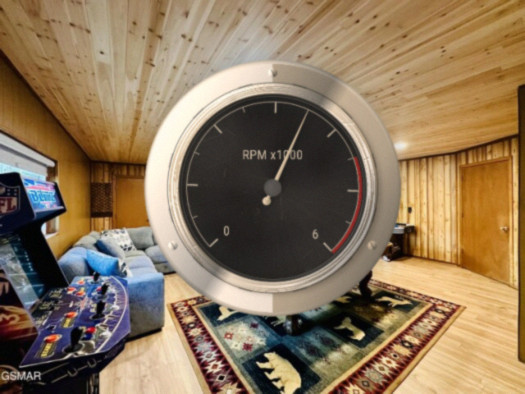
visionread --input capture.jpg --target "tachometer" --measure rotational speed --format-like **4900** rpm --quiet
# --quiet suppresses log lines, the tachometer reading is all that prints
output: **3500** rpm
